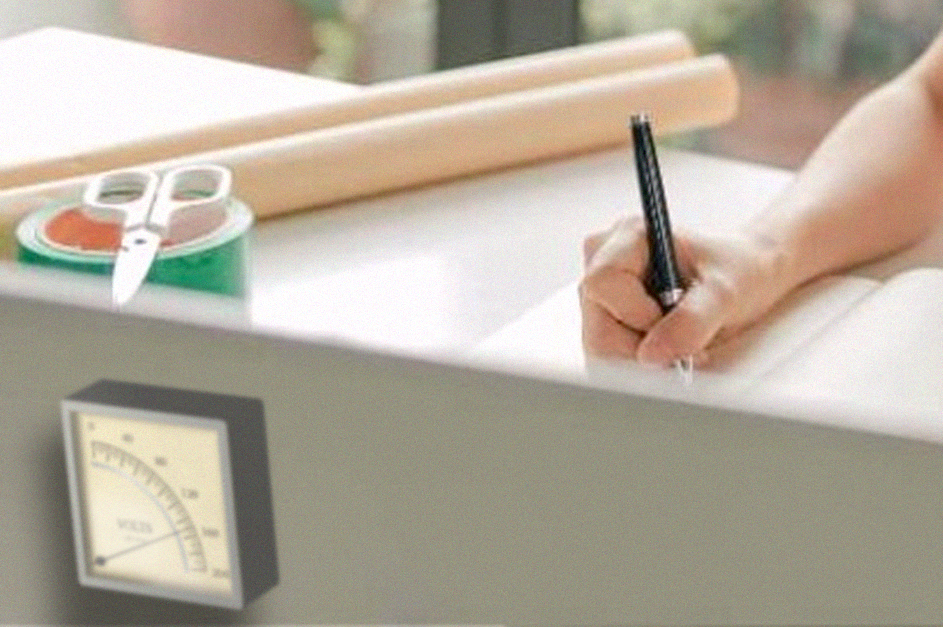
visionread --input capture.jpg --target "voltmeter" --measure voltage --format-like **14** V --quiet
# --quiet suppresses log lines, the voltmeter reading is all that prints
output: **150** V
